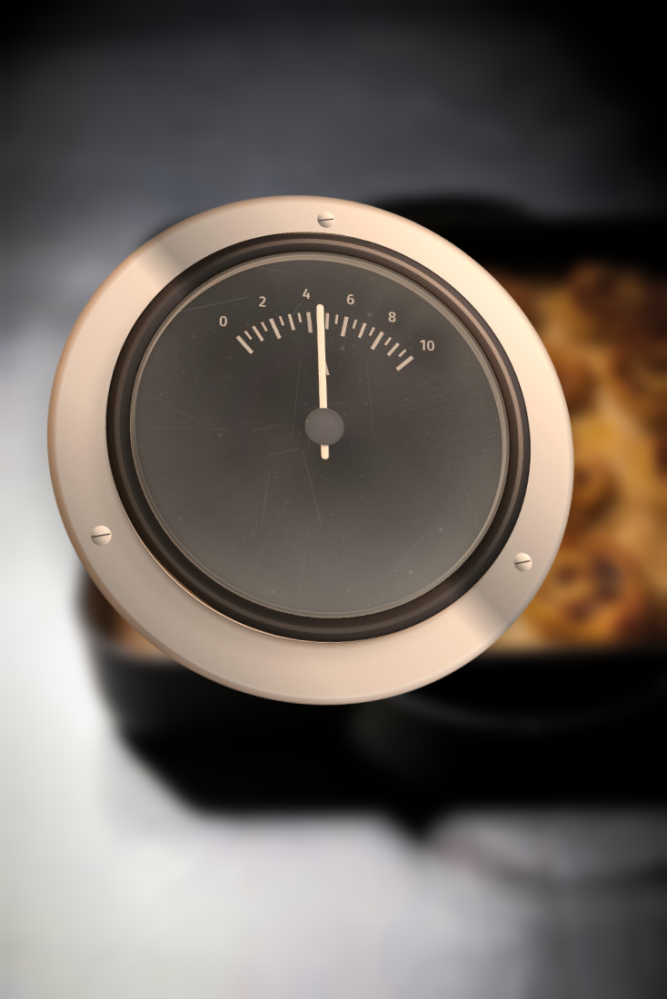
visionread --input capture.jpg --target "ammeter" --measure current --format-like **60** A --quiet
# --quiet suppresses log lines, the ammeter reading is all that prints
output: **4.5** A
